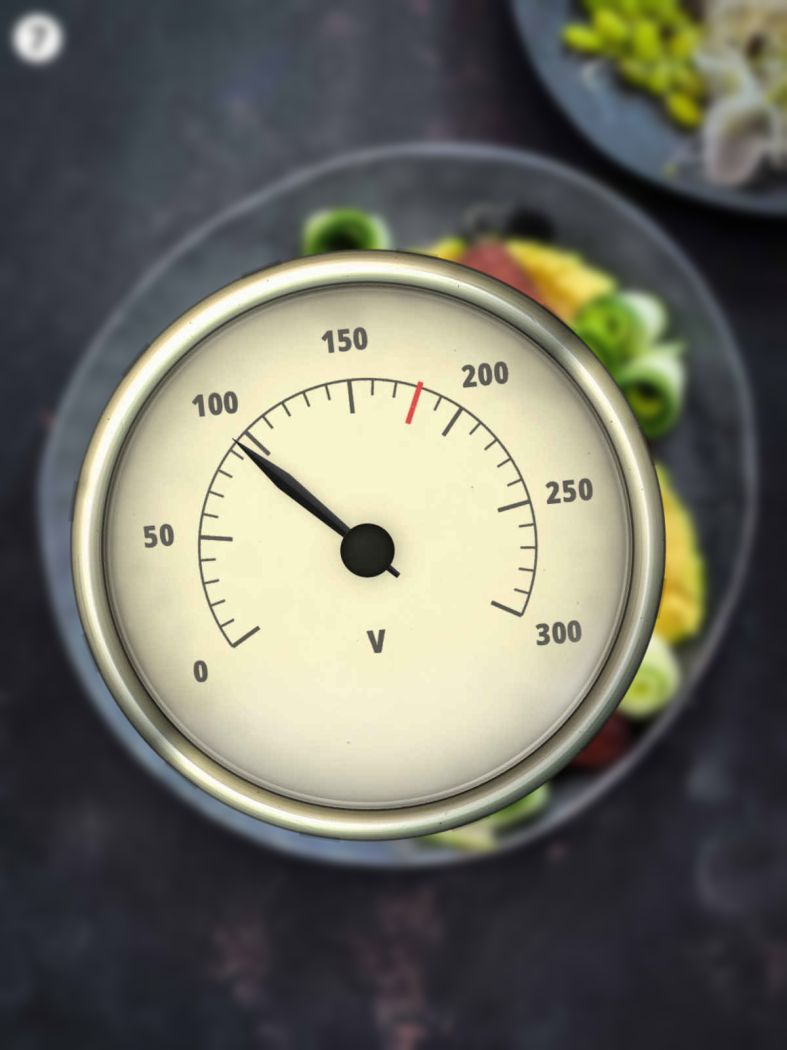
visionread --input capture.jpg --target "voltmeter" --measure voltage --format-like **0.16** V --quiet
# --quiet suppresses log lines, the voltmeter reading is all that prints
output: **95** V
